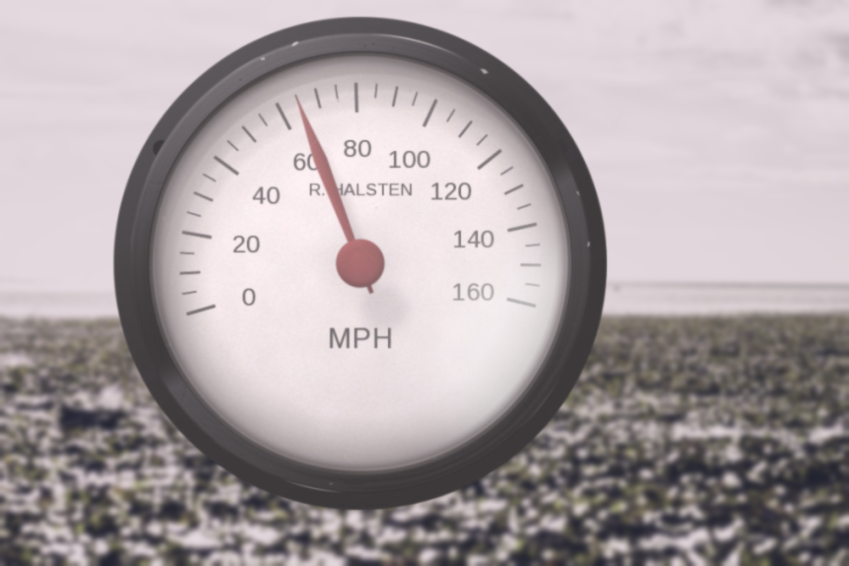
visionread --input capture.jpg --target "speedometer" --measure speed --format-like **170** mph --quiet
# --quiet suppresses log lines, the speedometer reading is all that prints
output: **65** mph
